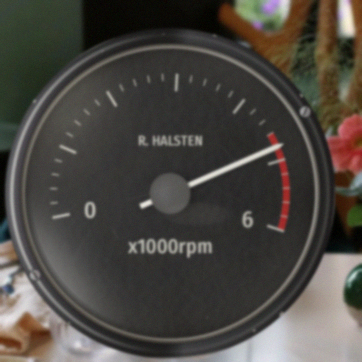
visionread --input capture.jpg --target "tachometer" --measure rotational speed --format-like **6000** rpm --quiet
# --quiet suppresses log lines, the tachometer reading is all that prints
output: **4800** rpm
